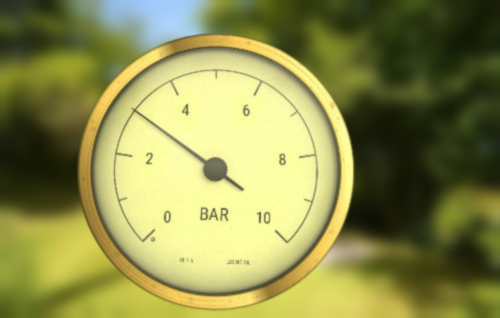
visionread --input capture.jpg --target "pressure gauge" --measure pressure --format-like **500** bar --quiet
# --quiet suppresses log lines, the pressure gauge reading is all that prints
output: **3** bar
